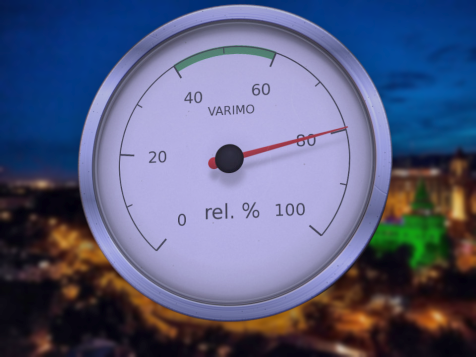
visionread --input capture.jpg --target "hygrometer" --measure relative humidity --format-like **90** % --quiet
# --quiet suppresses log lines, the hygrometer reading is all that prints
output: **80** %
